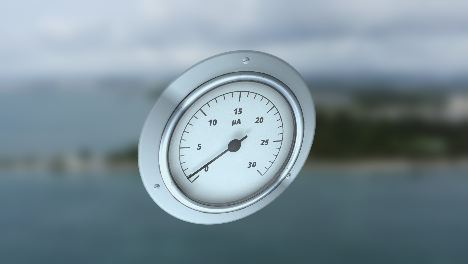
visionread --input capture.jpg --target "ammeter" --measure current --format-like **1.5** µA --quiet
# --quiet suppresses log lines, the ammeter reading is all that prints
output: **1** µA
